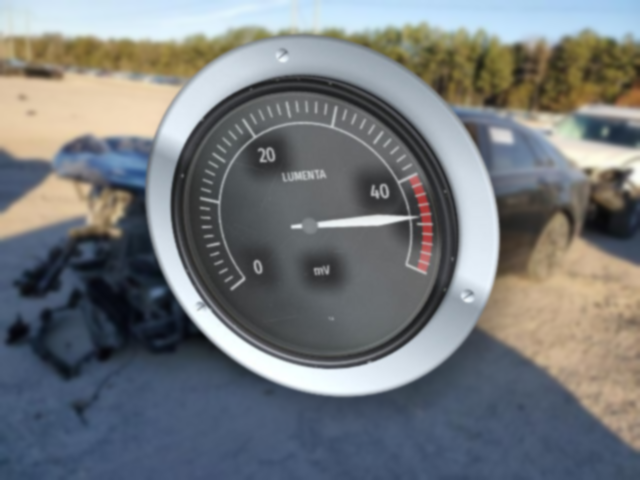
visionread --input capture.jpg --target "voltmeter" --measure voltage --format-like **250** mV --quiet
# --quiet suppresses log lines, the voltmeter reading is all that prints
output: **44** mV
